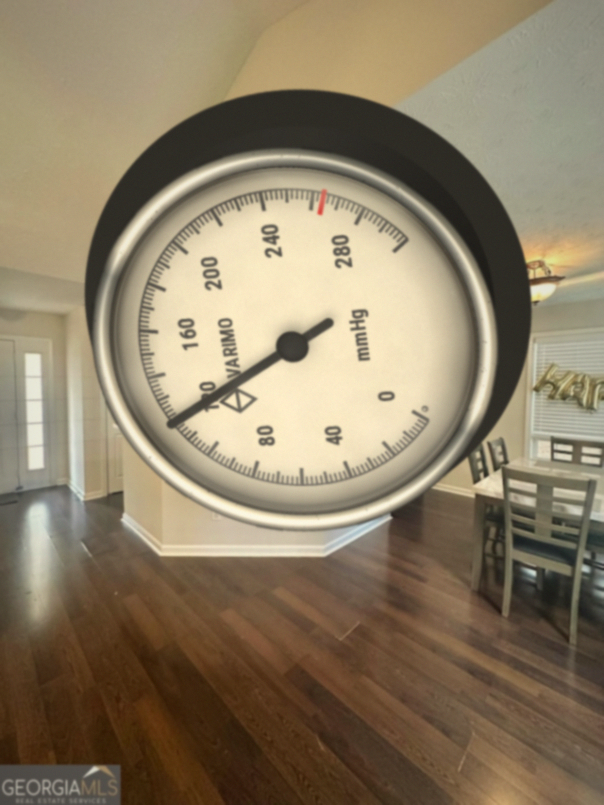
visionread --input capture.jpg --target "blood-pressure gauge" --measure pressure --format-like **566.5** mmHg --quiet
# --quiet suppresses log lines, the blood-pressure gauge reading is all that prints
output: **120** mmHg
